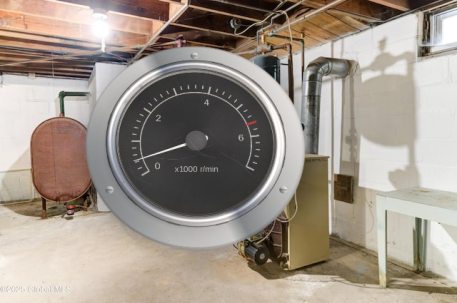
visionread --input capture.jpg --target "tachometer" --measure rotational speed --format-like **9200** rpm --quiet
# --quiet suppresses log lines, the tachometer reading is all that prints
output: **400** rpm
